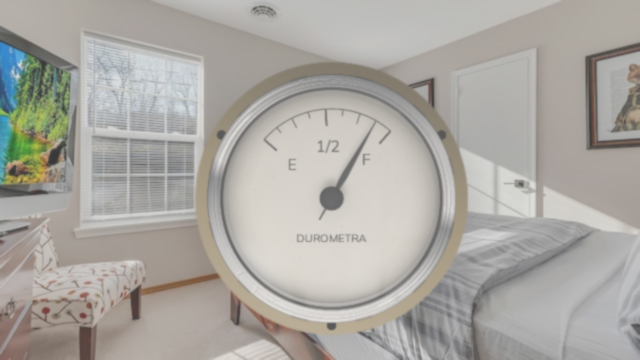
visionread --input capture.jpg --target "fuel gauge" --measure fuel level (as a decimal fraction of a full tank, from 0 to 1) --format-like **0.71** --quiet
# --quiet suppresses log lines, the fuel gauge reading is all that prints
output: **0.875**
